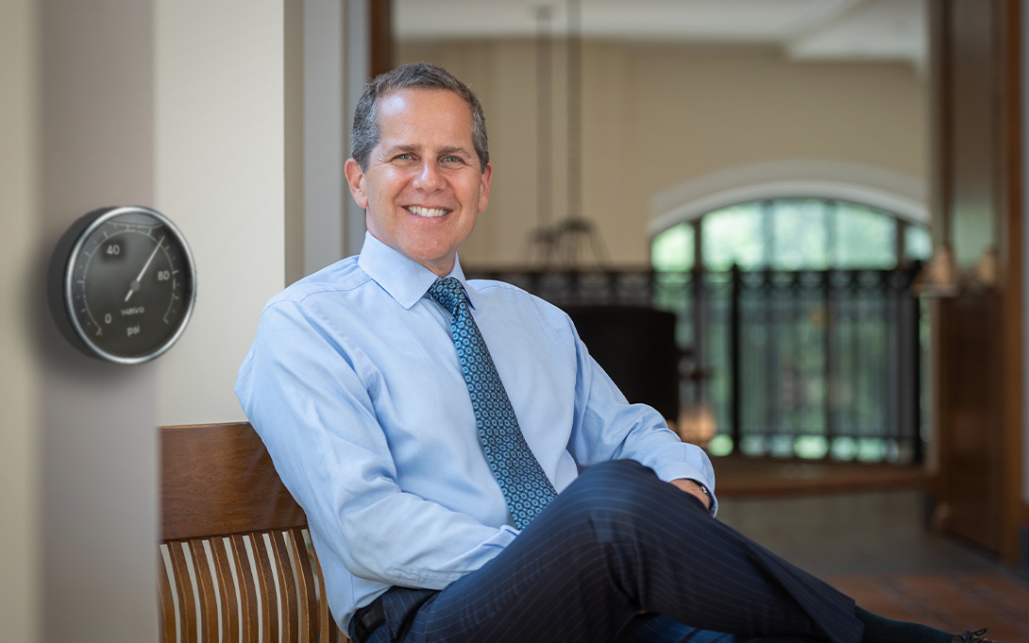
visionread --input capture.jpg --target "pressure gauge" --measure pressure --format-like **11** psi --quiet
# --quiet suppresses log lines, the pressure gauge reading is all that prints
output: **65** psi
